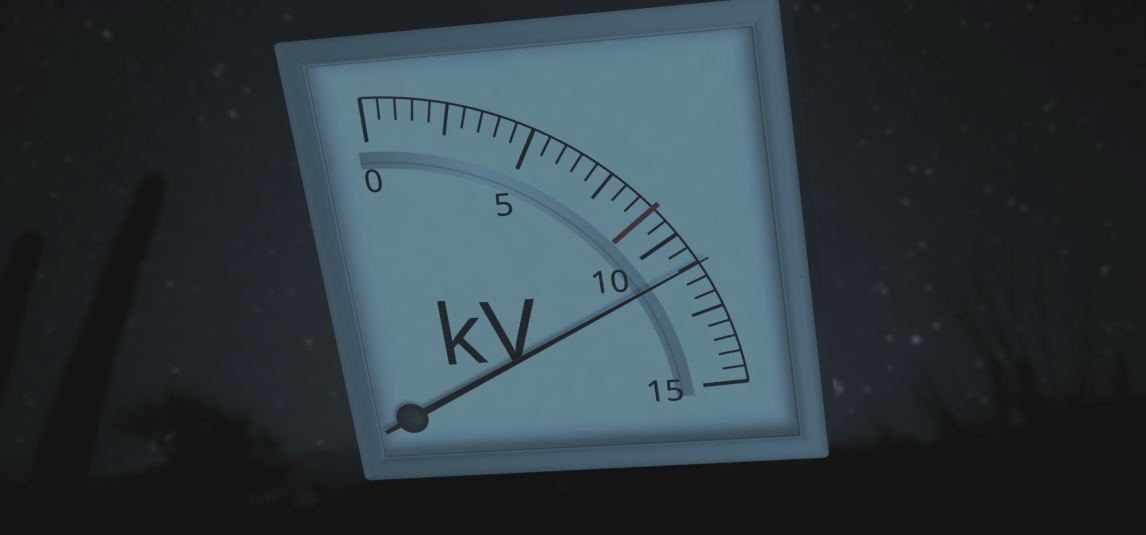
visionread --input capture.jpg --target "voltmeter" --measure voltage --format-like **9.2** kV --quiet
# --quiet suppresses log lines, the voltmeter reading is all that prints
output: **11** kV
